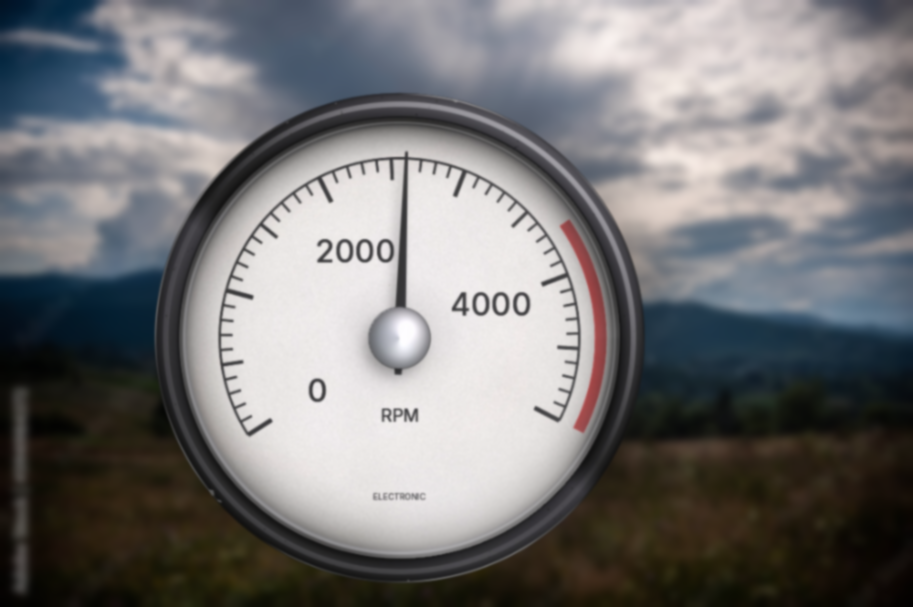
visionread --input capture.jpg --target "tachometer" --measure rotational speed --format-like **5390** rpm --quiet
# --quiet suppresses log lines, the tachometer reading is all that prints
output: **2600** rpm
